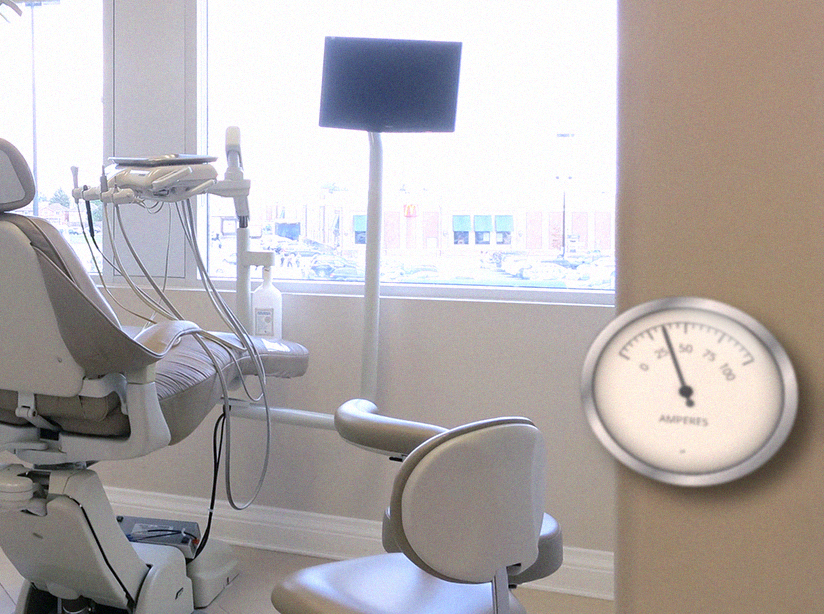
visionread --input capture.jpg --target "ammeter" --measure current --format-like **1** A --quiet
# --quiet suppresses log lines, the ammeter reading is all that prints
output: **35** A
